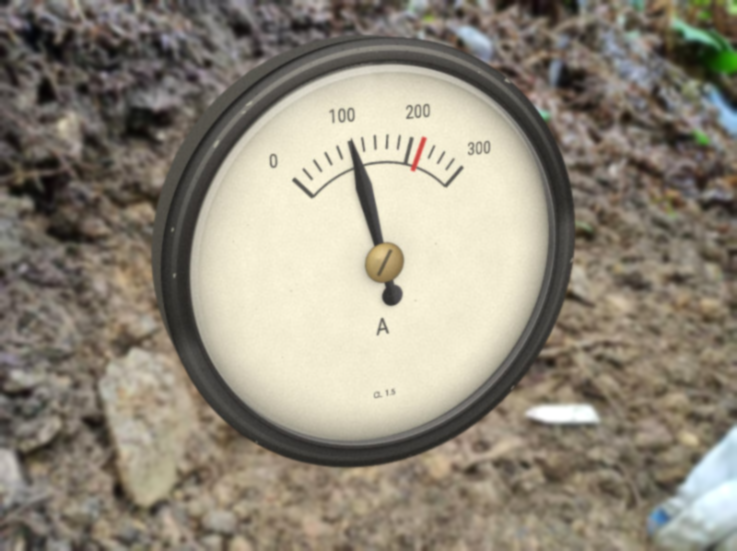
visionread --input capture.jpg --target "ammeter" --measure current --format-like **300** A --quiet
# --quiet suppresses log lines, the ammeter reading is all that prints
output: **100** A
